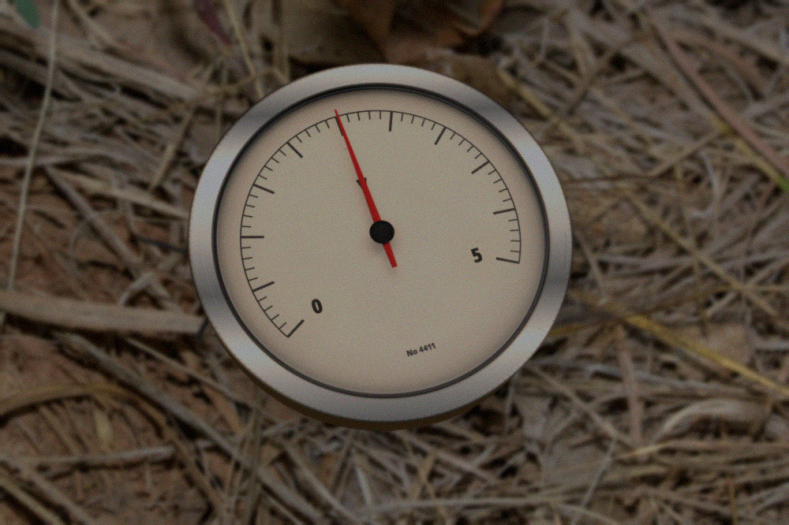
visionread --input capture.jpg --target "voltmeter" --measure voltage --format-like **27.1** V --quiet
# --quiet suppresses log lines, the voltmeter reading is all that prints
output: **2.5** V
